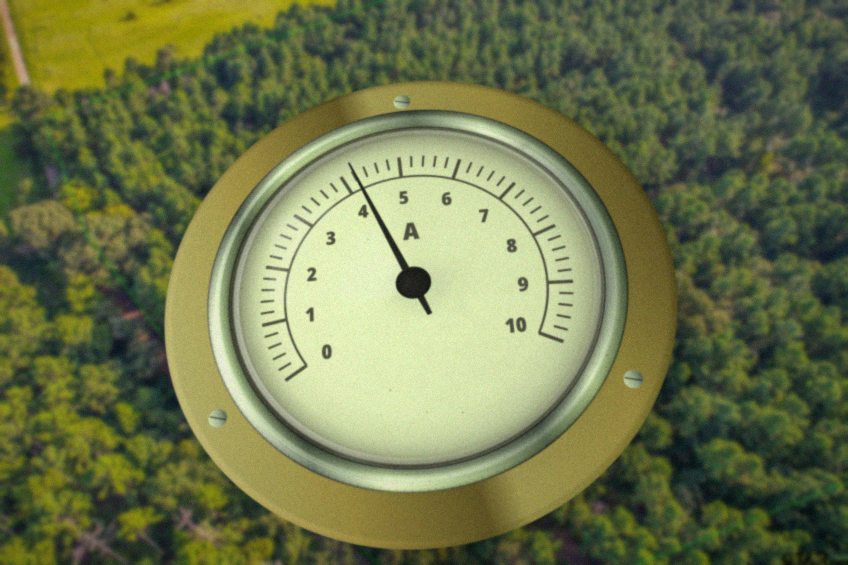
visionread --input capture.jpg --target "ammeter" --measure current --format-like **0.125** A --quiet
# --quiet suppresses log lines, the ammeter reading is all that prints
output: **4.2** A
